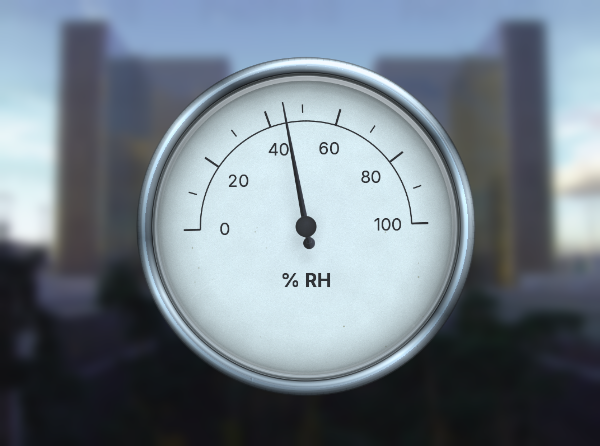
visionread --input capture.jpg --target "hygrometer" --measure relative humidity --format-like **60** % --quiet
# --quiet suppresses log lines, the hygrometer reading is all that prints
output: **45** %
